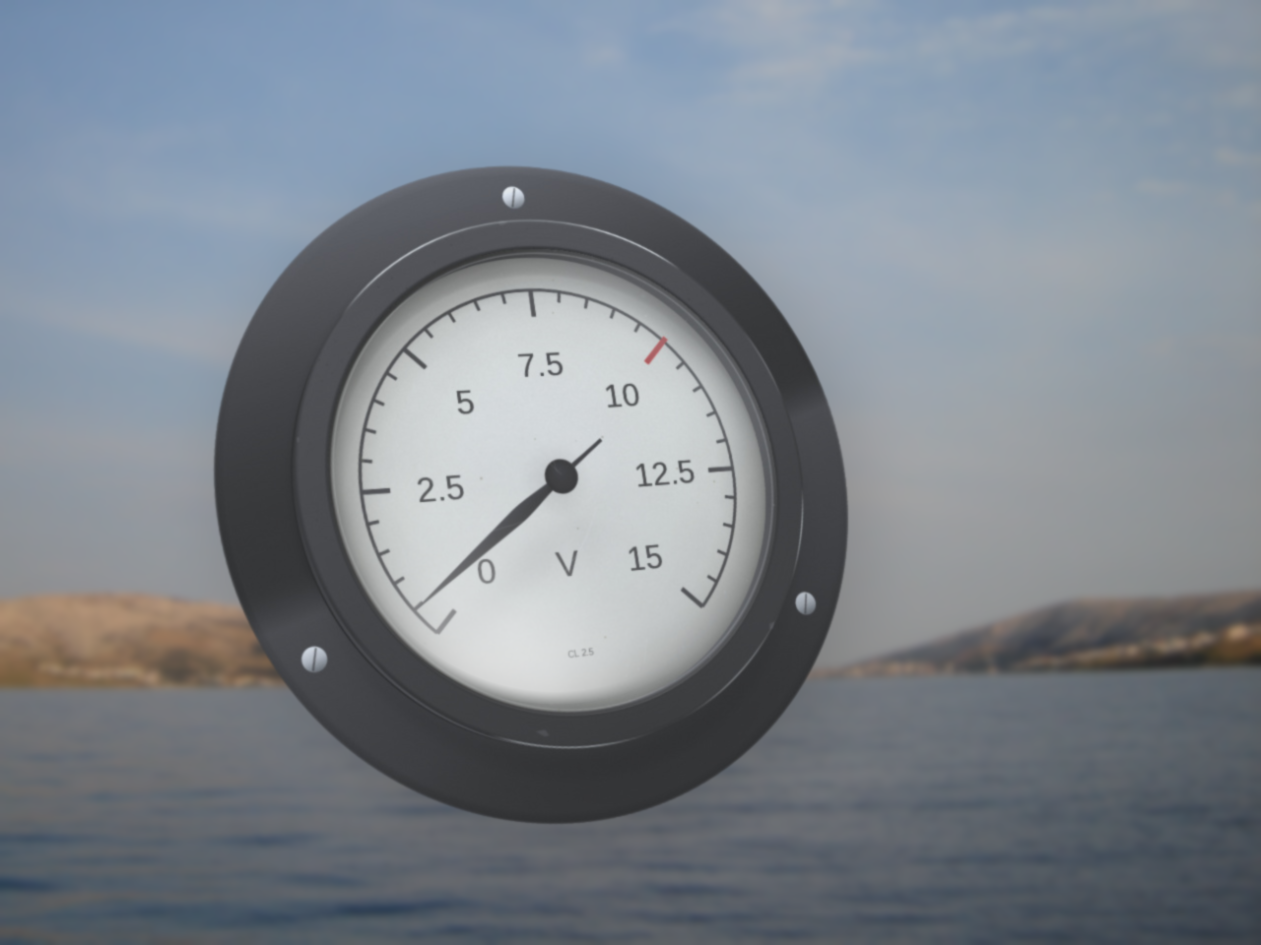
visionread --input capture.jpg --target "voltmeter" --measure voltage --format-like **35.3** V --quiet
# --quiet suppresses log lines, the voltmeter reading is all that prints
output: **0.5** V
